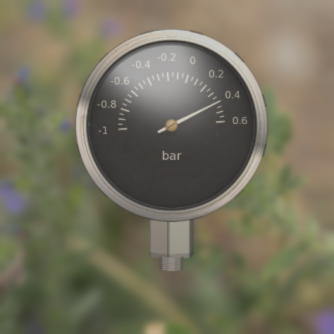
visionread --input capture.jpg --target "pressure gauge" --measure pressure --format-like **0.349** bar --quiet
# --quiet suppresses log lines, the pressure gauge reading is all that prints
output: **0.4** bar
